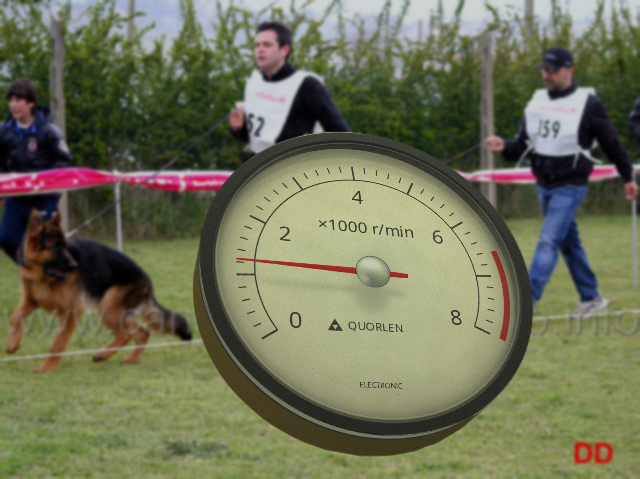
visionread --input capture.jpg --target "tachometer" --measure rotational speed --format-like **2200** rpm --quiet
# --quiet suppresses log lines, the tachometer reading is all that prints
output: **1200** rpm
